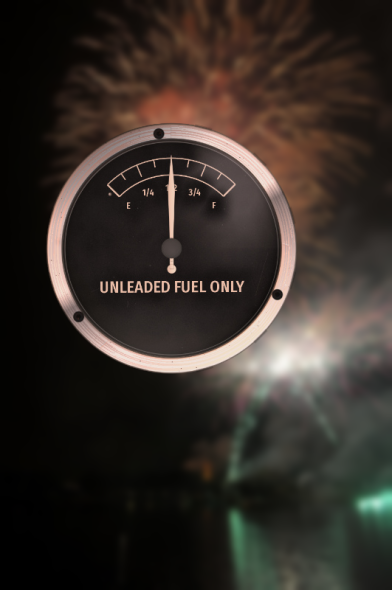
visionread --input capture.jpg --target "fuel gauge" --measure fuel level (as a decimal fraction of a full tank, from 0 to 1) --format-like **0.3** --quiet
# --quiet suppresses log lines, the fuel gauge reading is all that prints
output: **0.5**
